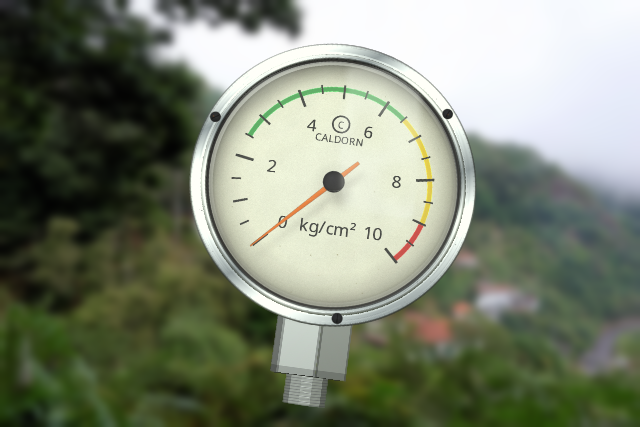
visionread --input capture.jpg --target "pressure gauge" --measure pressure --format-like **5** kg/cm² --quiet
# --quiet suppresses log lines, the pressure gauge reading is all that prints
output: **0** kg/cm²
